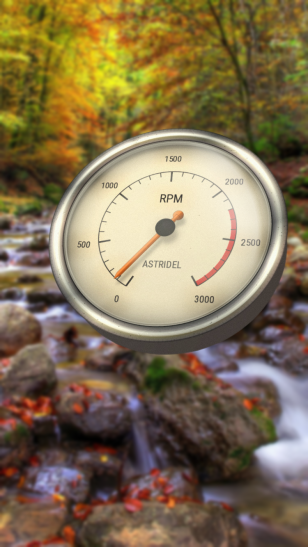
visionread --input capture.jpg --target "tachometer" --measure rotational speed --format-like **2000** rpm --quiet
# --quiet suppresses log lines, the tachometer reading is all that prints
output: **100** rpm
